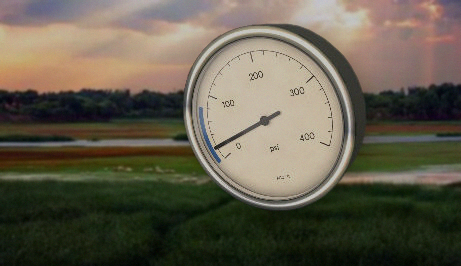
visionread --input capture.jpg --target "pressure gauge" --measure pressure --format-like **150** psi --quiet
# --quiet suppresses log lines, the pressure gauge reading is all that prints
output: **20** psi
